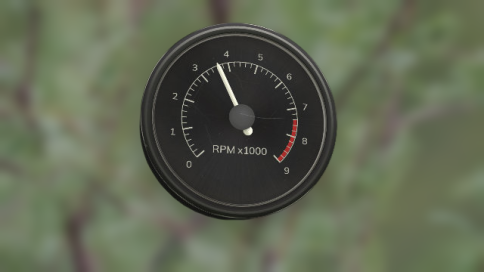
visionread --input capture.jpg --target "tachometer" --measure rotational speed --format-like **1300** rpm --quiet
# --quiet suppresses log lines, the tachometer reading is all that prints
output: **3600** rpm
